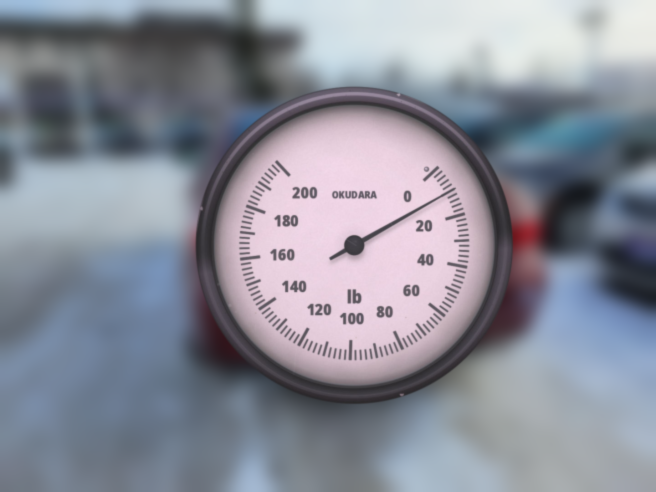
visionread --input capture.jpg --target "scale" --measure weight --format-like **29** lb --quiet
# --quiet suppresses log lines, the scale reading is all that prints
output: **10** lb
